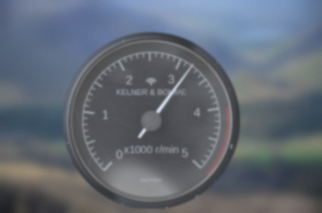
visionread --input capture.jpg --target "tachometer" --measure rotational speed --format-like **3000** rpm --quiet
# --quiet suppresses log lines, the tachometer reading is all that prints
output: **3200** rpm
